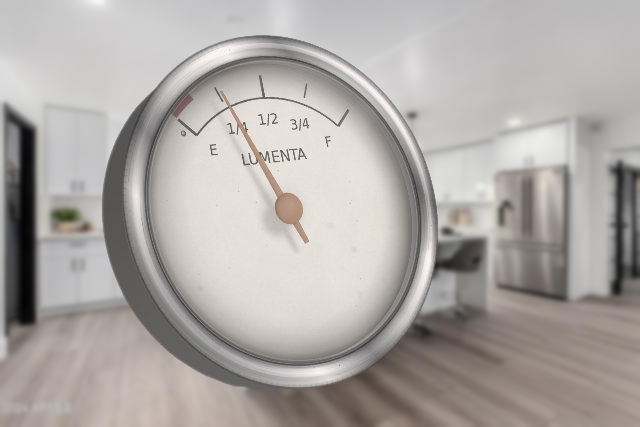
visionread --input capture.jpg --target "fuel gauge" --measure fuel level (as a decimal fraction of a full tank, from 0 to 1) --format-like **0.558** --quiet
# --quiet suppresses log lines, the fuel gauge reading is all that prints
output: **0.25**
